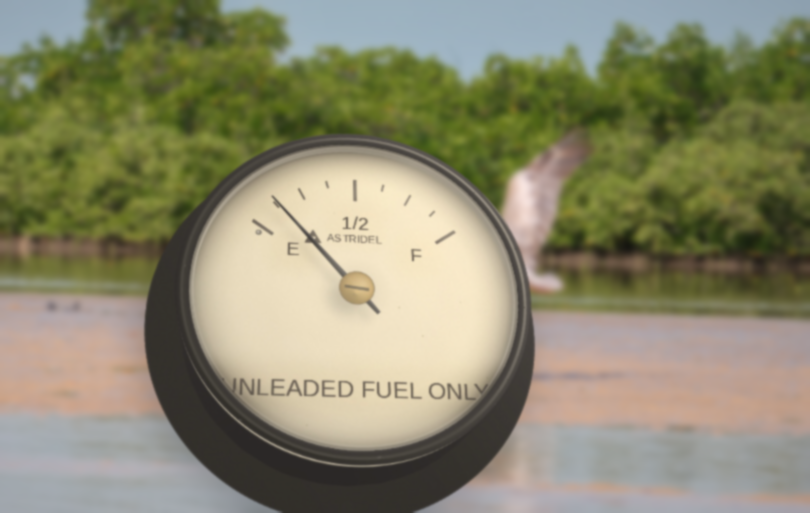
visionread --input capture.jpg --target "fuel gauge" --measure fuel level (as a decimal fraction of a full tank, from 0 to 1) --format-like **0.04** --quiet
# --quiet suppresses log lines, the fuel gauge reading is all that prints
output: **0.125**
